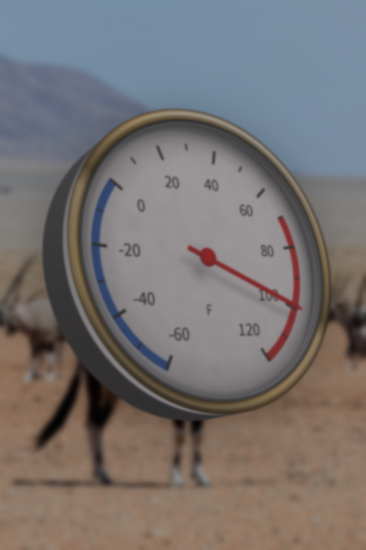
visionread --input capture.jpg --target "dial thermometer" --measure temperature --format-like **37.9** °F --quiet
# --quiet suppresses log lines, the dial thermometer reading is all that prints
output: **100** °F
